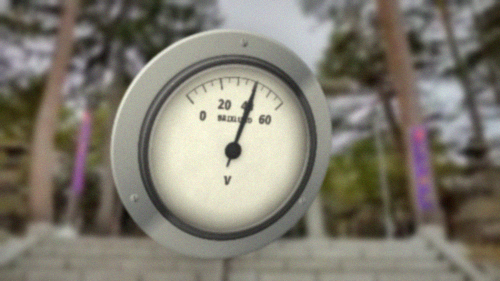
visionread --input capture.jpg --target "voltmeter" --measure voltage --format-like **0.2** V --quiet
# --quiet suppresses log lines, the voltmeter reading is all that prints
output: **40** V
